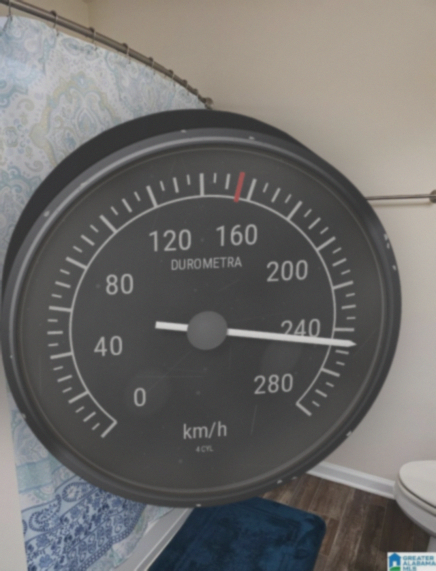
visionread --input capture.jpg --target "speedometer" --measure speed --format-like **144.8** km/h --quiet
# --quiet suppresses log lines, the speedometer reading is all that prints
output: **245** km/h
